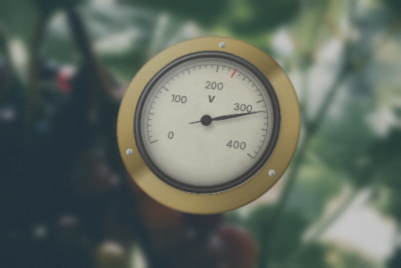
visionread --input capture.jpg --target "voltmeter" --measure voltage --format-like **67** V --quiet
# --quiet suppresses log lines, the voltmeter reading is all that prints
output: **320** V
